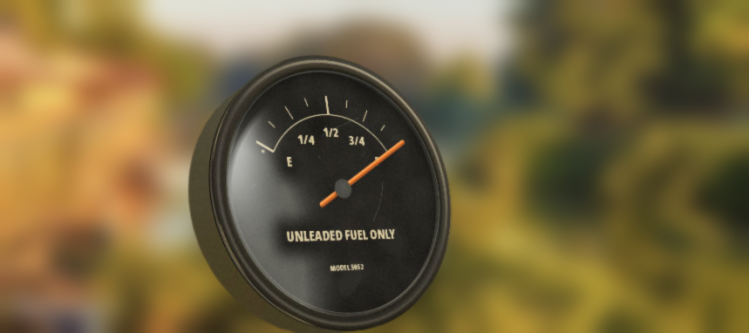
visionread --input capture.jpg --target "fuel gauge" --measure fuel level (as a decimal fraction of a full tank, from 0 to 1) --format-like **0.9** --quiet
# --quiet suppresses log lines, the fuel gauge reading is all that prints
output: **1**
